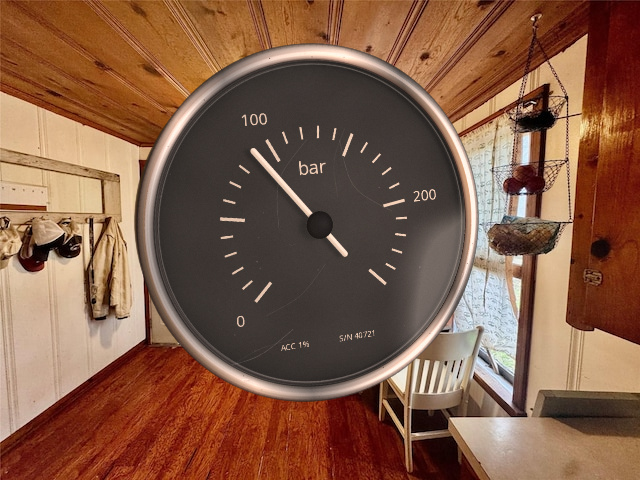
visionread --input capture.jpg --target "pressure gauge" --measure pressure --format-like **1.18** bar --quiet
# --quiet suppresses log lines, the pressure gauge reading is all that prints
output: **90** bar
